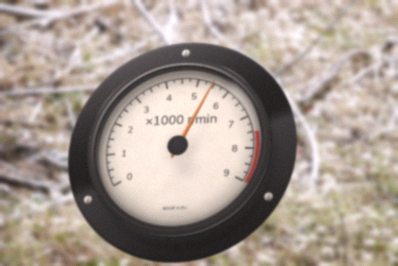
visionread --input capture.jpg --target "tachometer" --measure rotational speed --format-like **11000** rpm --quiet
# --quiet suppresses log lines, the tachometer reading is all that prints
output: **5500** rpm
